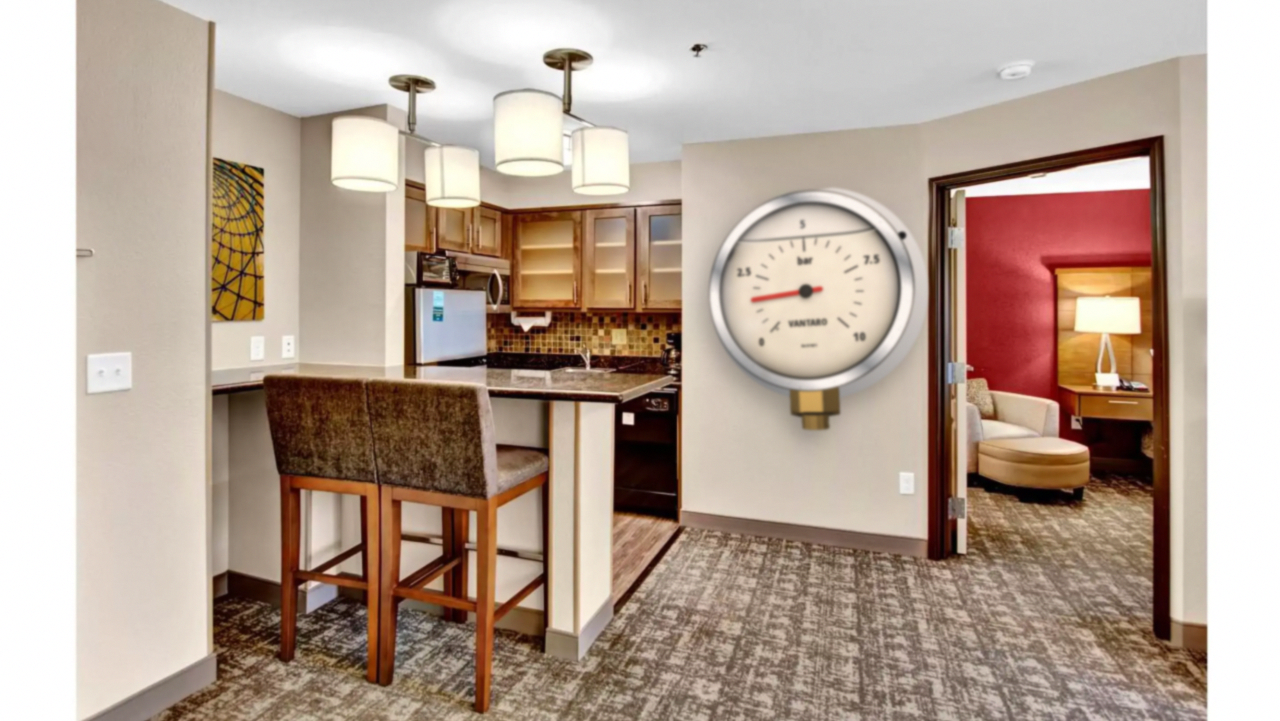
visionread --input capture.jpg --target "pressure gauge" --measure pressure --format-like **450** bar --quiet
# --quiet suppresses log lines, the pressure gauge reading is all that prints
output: **1.5** bar
